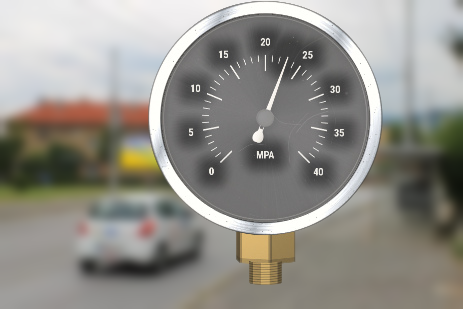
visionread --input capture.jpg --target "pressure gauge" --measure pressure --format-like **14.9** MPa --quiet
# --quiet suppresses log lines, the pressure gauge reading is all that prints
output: **23** MPa
